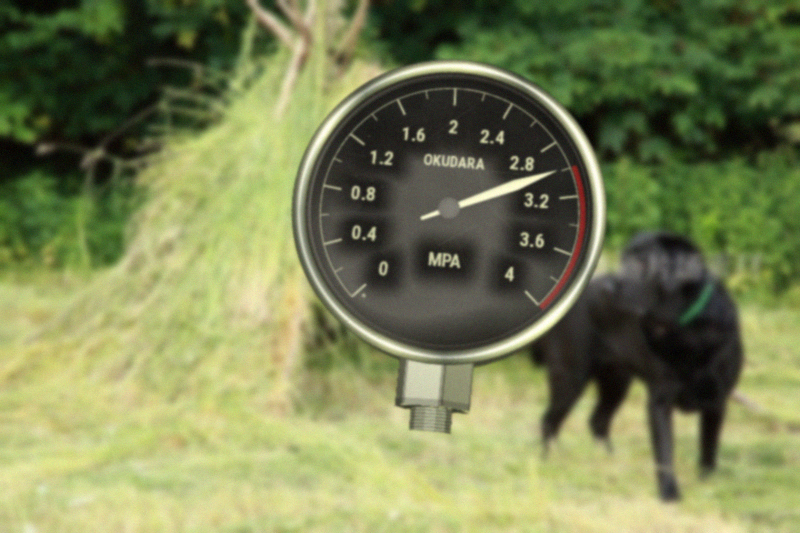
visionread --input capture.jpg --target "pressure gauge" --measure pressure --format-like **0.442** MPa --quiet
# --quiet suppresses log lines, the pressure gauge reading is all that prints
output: **3** MPa
